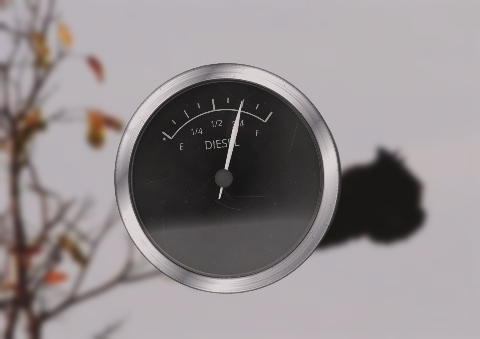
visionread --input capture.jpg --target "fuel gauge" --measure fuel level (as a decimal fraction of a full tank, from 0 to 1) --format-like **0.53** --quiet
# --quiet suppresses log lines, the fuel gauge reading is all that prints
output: **0.75**
